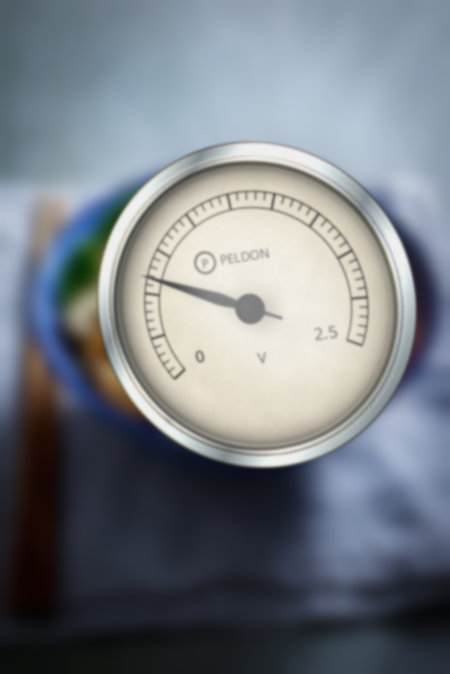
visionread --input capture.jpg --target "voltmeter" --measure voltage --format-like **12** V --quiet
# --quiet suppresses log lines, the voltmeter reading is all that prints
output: **0.6** V
